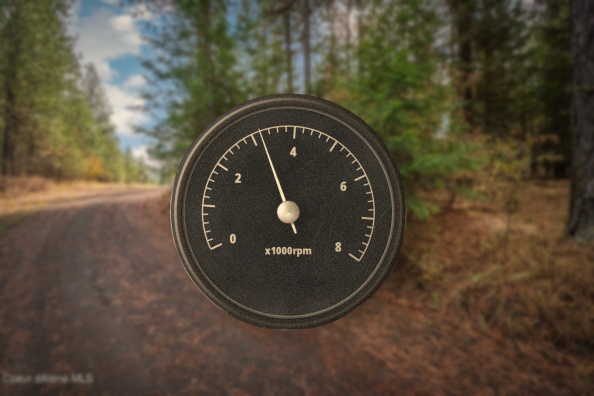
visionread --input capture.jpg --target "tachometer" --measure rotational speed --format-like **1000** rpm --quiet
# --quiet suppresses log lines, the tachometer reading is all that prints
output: **3200** rpm
